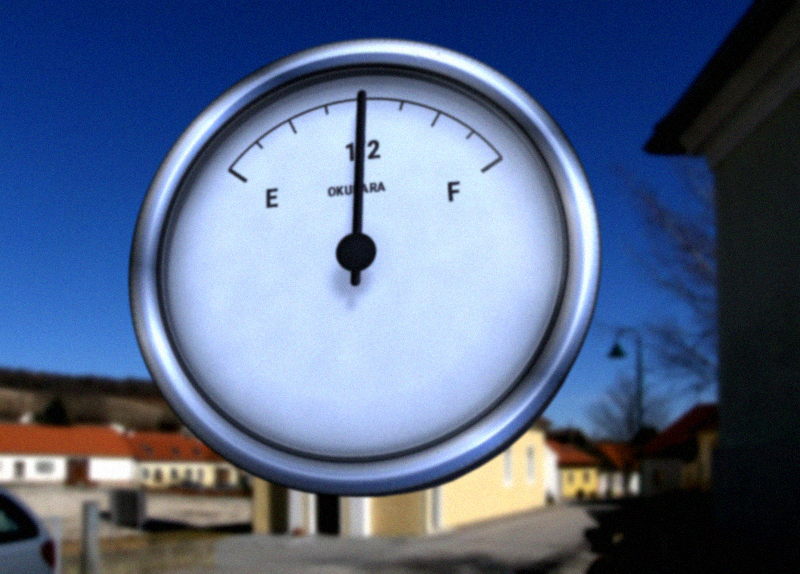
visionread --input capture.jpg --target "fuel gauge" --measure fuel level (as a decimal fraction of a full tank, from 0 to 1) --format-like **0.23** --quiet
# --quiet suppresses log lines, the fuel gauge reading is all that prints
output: **0.5**
